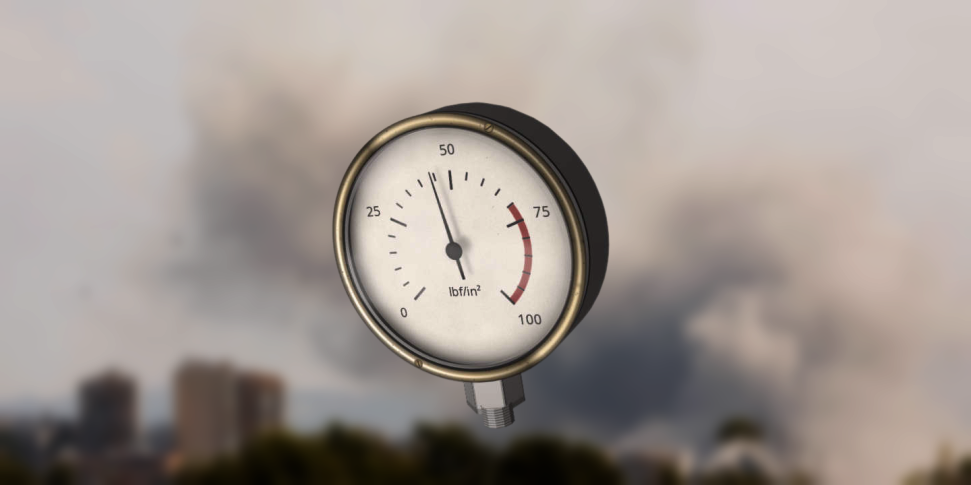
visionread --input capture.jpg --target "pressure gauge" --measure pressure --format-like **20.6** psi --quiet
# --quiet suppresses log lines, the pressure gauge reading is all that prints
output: **45** psi
